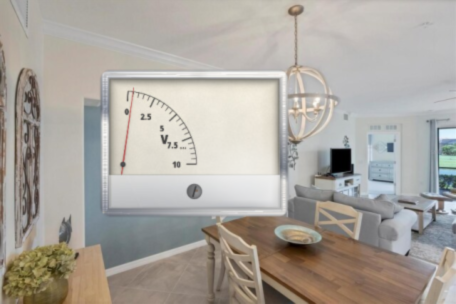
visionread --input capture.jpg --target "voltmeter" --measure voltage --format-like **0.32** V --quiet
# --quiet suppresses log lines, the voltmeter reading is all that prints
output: **0.5** V
